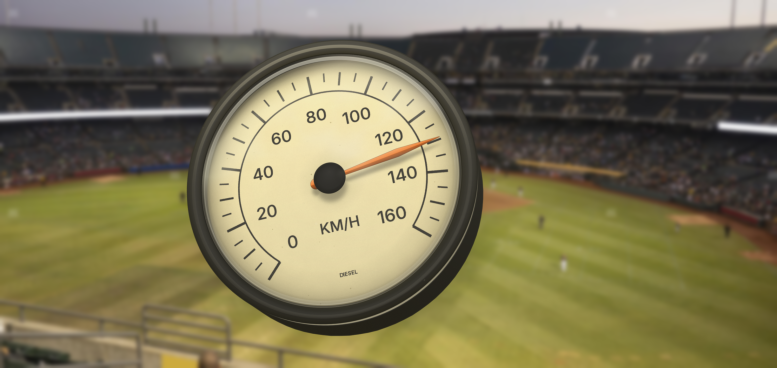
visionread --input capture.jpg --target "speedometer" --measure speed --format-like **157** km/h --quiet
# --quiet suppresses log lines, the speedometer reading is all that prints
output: **130** km/h
